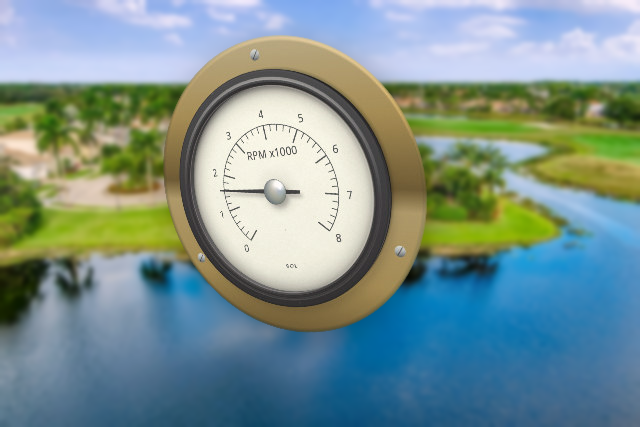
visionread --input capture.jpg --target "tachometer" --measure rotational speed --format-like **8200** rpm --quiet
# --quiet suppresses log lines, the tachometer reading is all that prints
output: **1600** rpm
